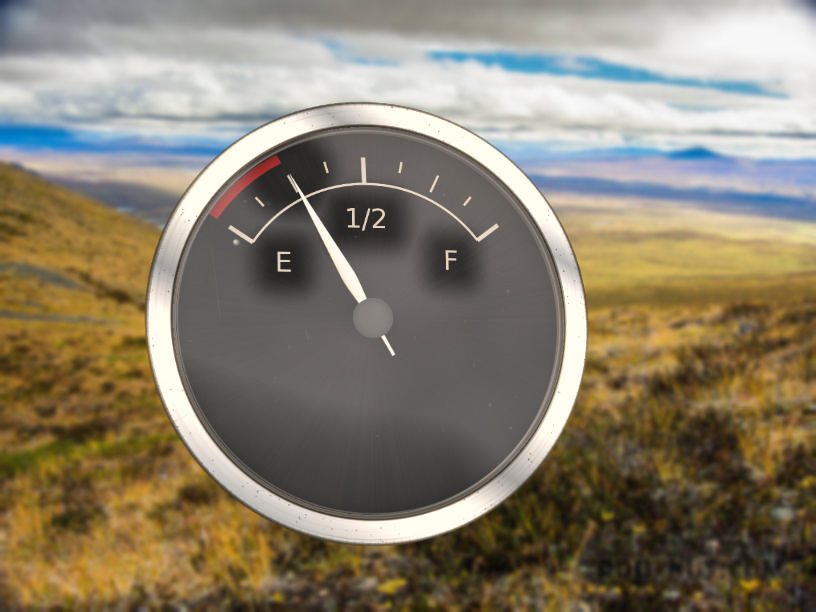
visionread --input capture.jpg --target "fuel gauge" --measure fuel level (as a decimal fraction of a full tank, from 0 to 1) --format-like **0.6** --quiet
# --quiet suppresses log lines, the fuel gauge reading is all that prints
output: **0.25**
